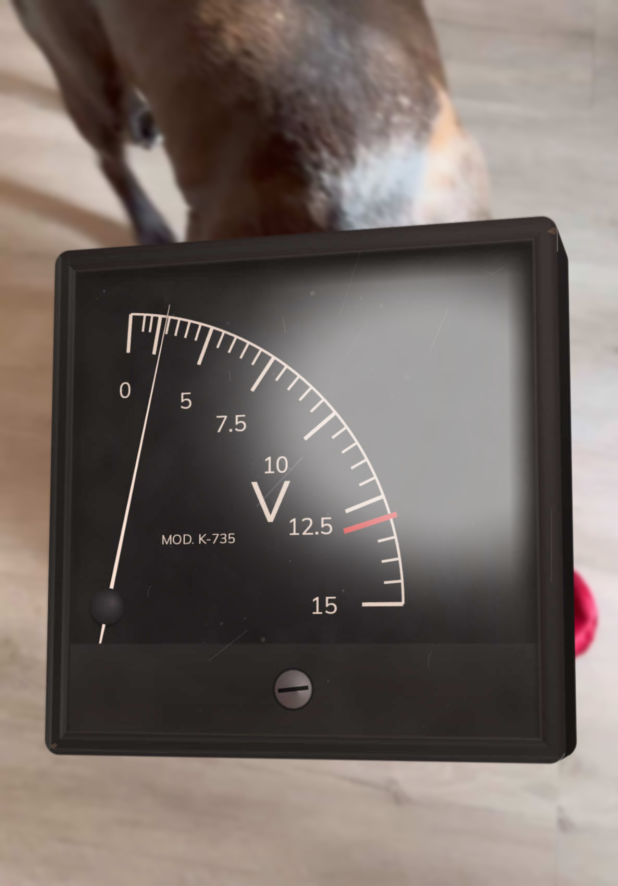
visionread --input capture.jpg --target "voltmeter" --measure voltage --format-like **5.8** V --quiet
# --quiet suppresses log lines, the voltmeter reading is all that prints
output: **3** V
